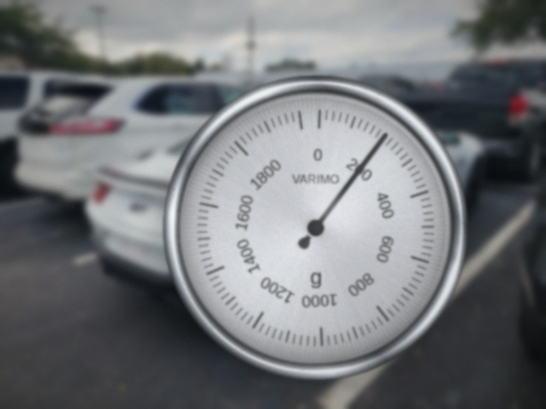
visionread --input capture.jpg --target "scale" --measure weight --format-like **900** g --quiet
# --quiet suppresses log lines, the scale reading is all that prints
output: **200** g
